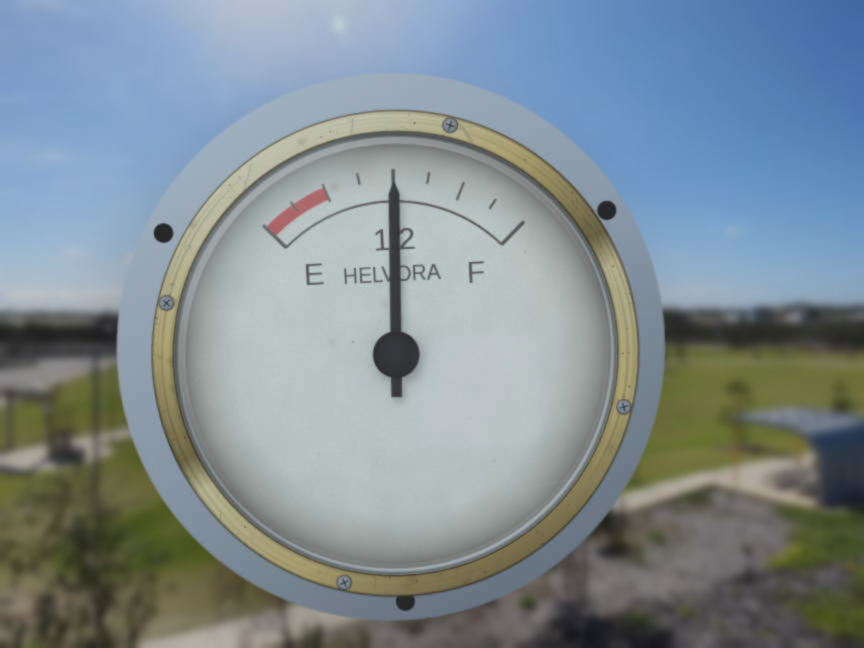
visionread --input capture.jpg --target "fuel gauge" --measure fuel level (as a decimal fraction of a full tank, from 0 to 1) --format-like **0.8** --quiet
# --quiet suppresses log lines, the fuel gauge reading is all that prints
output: **0.5**
